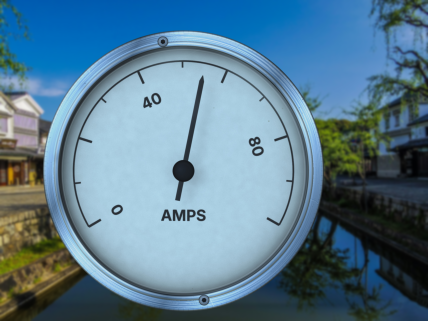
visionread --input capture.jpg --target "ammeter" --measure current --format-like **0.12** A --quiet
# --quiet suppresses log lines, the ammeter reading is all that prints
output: **55** A
